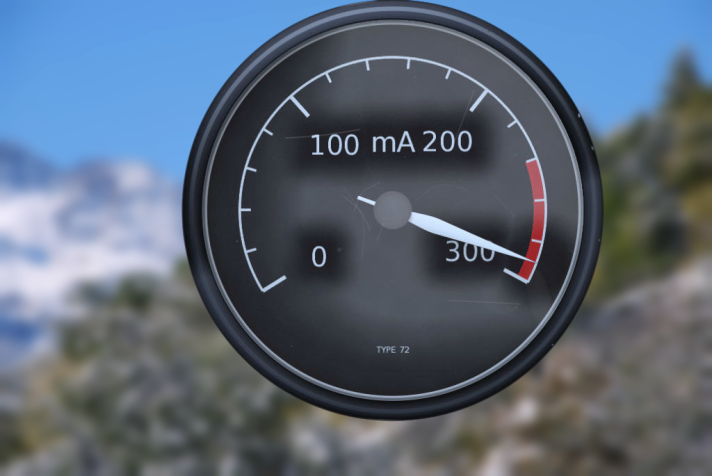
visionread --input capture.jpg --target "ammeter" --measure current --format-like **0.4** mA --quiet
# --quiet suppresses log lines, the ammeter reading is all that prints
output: **290** mA
